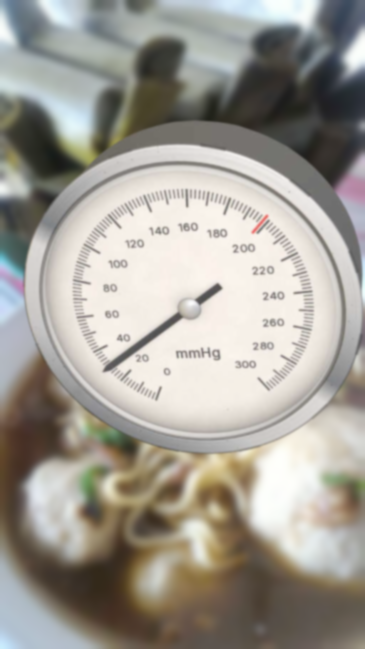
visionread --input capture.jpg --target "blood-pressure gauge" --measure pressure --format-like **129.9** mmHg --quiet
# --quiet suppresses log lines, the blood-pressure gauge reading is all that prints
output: **30** mmHg
